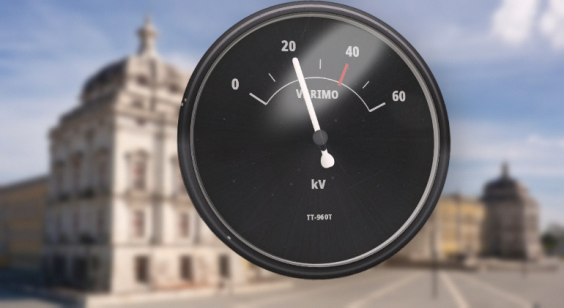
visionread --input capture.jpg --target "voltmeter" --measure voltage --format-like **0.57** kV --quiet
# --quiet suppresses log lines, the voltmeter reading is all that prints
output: **20** kV
